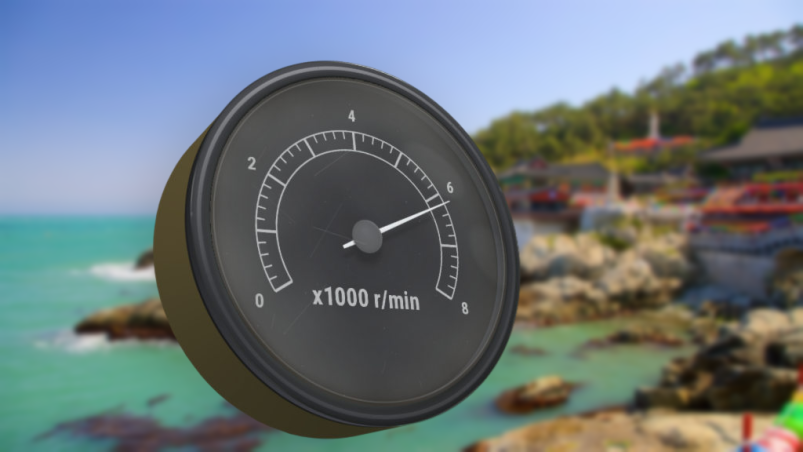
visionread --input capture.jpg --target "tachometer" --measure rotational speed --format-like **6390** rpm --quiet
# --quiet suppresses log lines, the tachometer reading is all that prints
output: **6200** rpm
